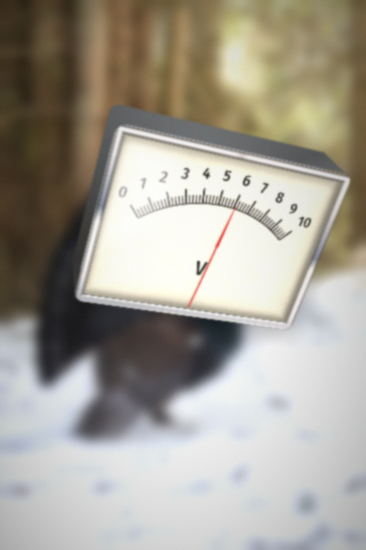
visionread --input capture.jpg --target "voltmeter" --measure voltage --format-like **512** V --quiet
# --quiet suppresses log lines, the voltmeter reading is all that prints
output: **6** V
